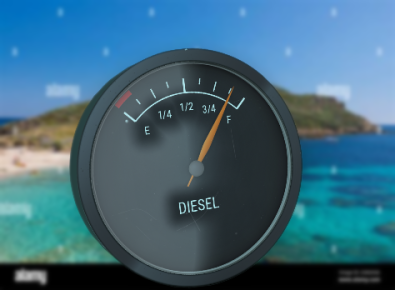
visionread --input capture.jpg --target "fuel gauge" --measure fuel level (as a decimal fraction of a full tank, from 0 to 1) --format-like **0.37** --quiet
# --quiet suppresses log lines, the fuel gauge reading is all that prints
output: **0.875**
